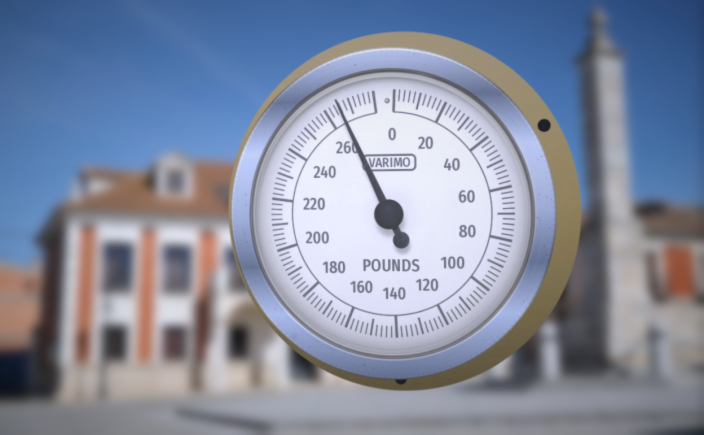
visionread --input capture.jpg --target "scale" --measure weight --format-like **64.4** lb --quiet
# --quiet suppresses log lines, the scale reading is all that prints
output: **266** lb
